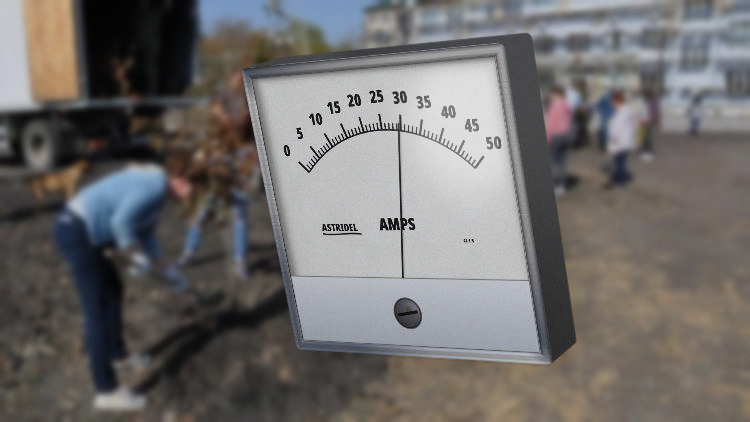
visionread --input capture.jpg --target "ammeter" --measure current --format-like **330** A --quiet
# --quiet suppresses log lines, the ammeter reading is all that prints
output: **30** A
